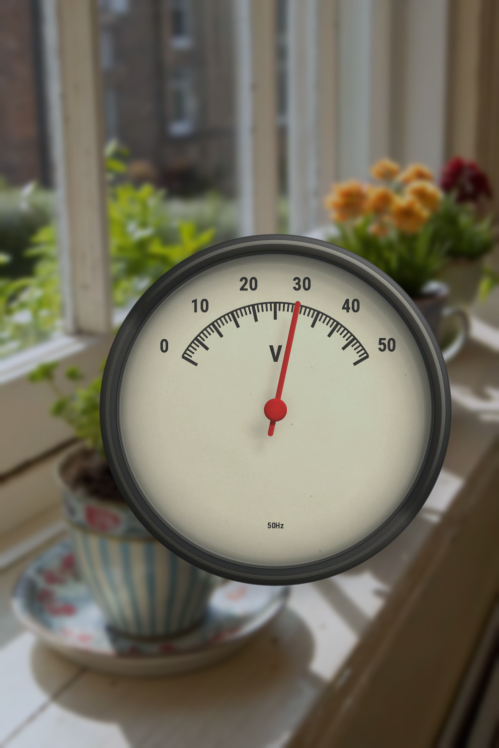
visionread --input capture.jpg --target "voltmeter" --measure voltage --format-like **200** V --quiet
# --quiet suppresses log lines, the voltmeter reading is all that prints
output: **30** V
